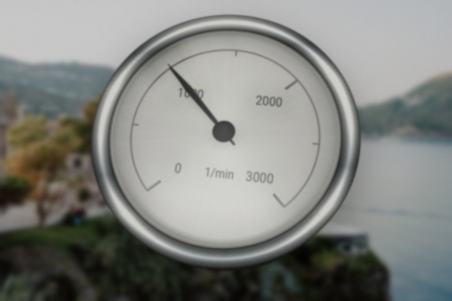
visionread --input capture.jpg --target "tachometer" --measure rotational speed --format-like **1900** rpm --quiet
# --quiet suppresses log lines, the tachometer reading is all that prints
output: **1000** rpm
